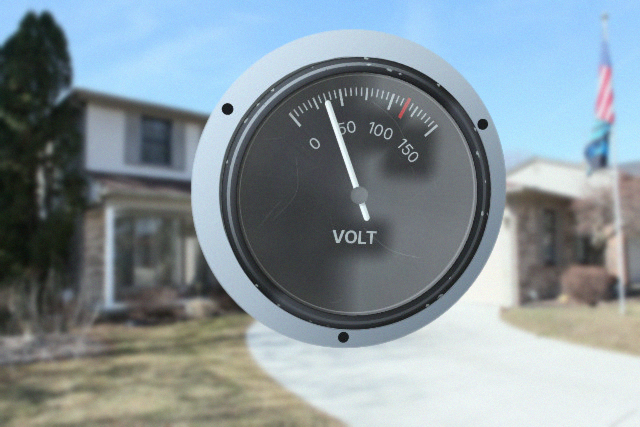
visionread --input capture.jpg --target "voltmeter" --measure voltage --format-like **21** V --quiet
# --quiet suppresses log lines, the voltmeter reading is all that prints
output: **35** V
